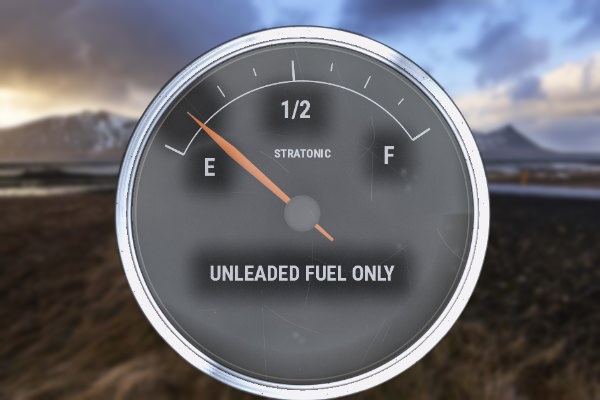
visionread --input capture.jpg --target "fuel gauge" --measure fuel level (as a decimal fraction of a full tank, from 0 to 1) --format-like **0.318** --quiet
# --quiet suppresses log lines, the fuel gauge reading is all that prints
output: **0.125**
